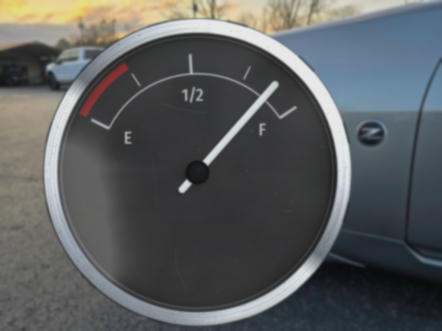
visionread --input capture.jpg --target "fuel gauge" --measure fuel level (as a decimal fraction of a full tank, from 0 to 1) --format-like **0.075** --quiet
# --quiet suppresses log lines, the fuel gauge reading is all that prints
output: **0.875**
